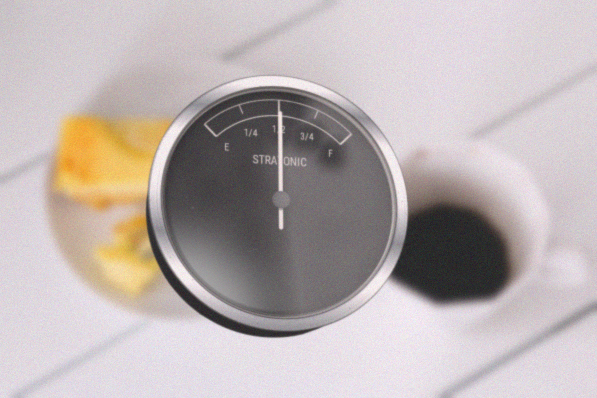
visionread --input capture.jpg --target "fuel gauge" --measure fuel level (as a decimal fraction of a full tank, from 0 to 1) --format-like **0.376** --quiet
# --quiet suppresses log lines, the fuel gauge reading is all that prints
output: **0.5**
